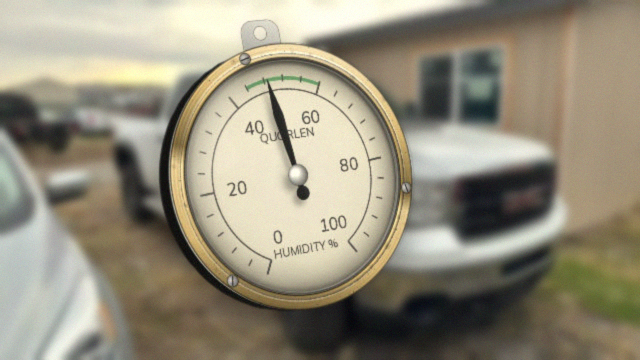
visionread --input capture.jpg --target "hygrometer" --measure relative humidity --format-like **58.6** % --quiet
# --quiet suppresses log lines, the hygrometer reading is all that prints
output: **48** %
